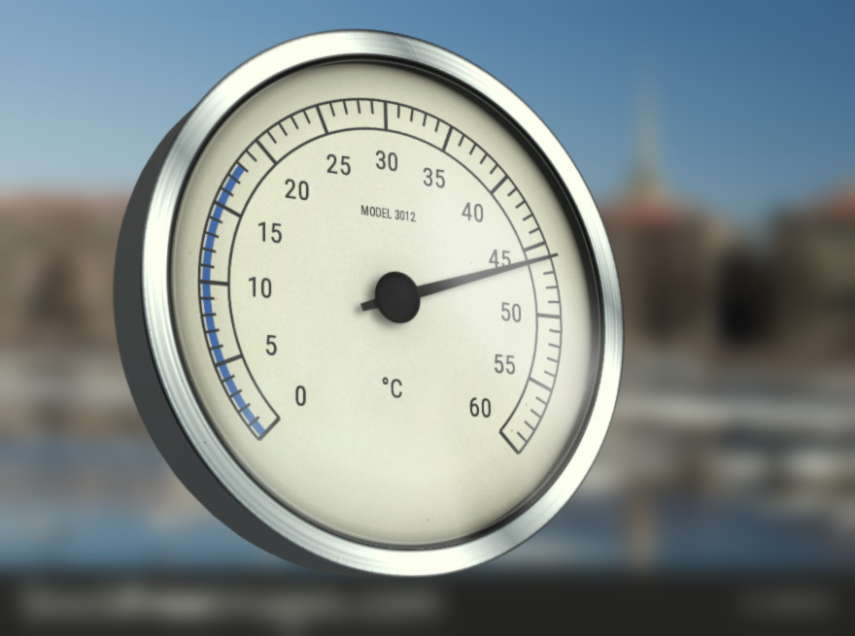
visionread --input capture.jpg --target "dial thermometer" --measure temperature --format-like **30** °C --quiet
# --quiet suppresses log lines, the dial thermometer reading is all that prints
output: **46** °C
